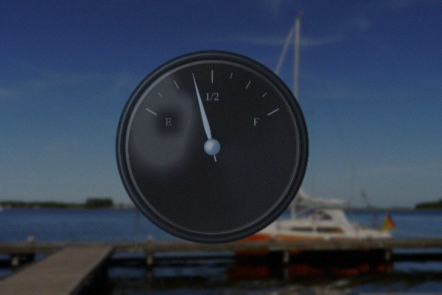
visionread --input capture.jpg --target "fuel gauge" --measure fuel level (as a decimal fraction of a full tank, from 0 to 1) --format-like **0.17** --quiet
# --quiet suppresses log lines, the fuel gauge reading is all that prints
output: **0.375**
